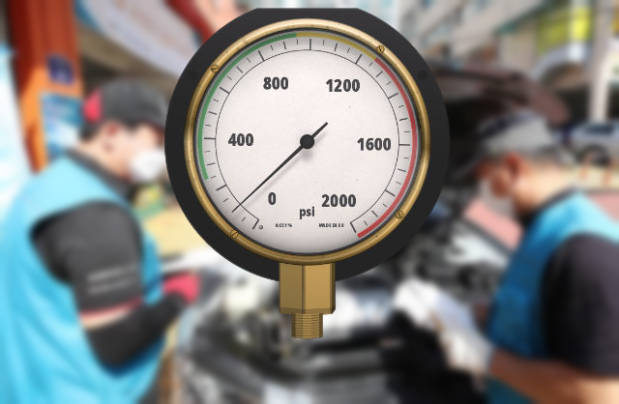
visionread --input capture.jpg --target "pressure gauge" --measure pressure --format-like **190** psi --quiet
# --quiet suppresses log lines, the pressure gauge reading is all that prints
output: **100** psi
